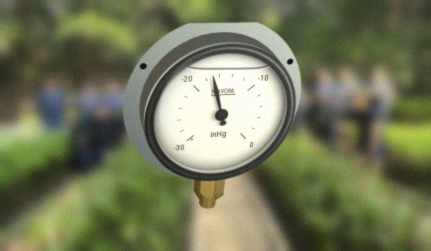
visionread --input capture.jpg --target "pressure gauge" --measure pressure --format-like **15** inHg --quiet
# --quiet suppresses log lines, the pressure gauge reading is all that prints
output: **-17** inHg
